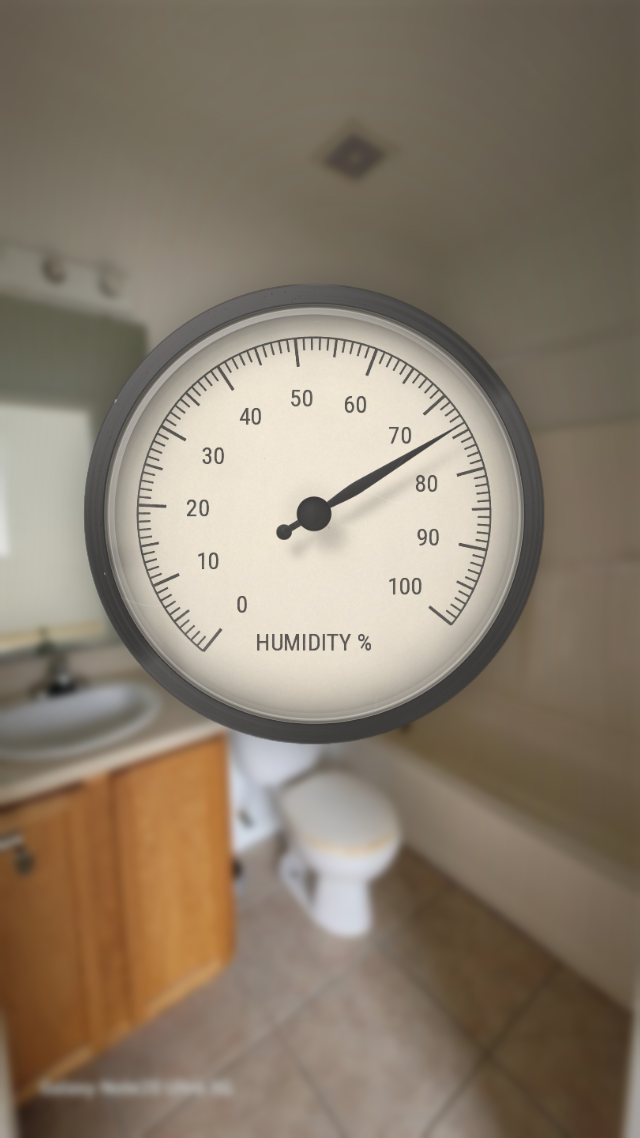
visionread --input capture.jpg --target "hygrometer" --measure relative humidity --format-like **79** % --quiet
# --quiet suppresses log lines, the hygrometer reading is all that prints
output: **74** %
